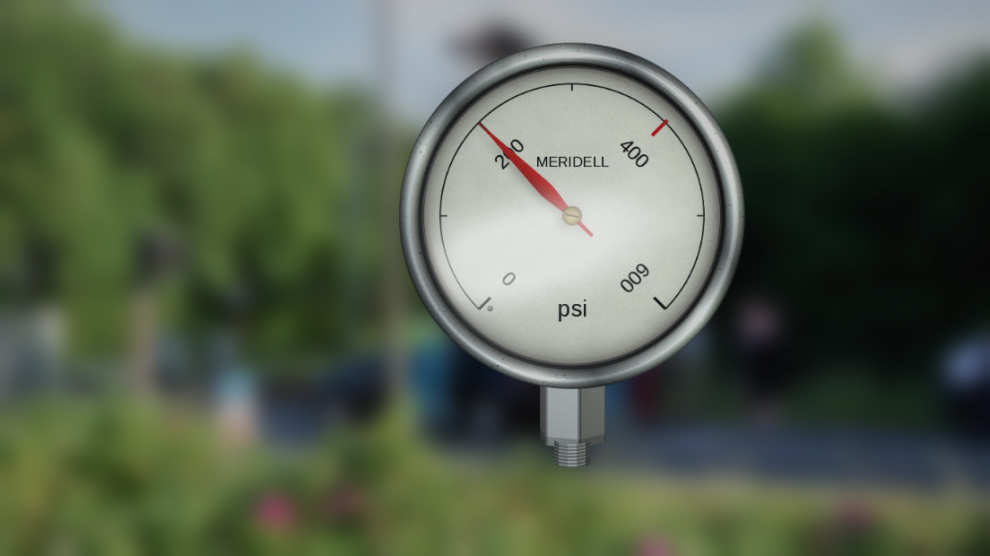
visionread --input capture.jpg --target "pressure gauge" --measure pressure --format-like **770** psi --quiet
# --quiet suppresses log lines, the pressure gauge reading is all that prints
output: **200** psi
